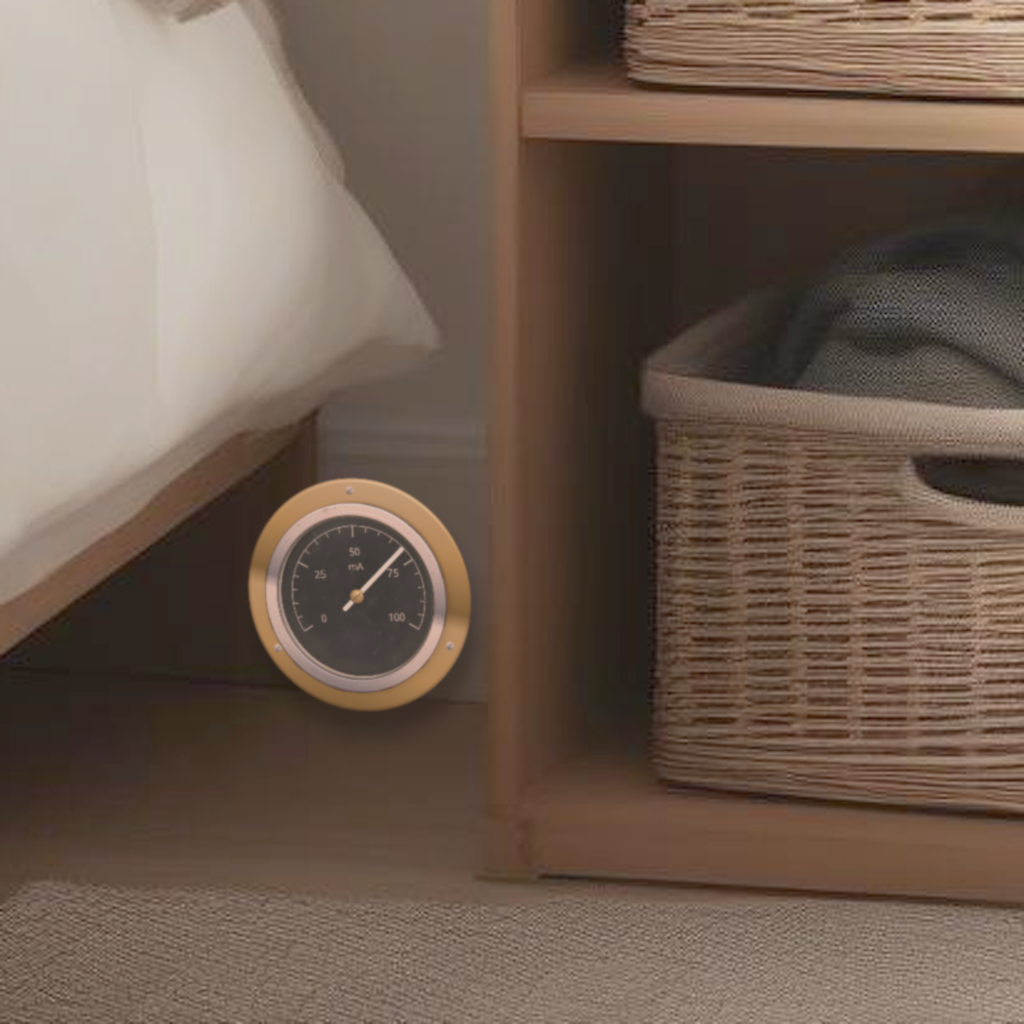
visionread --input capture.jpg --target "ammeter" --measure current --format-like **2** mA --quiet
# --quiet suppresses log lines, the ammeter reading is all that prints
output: **70** mA
